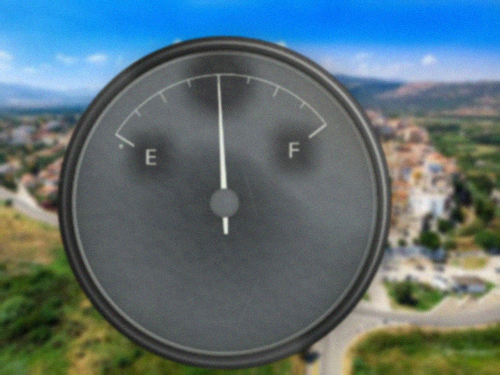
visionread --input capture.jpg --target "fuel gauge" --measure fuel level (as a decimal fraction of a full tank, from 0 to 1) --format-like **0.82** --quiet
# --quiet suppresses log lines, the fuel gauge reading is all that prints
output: **0.5**
